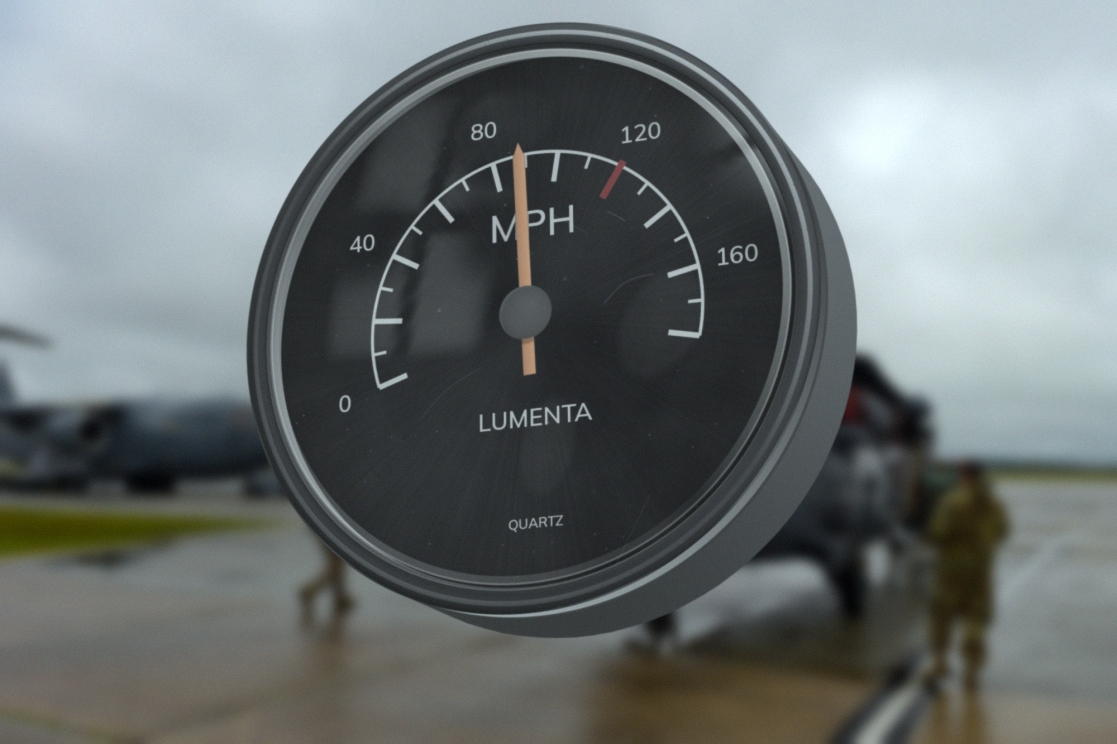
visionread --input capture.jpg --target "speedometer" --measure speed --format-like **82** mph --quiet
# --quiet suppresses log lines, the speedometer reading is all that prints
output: **90** mph
